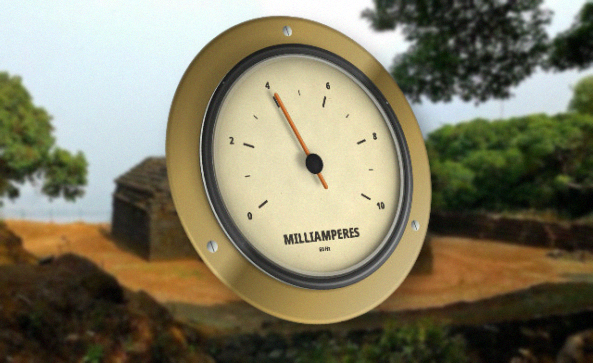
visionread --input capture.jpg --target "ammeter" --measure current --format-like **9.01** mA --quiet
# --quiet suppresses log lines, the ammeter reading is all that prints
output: **4** mA
